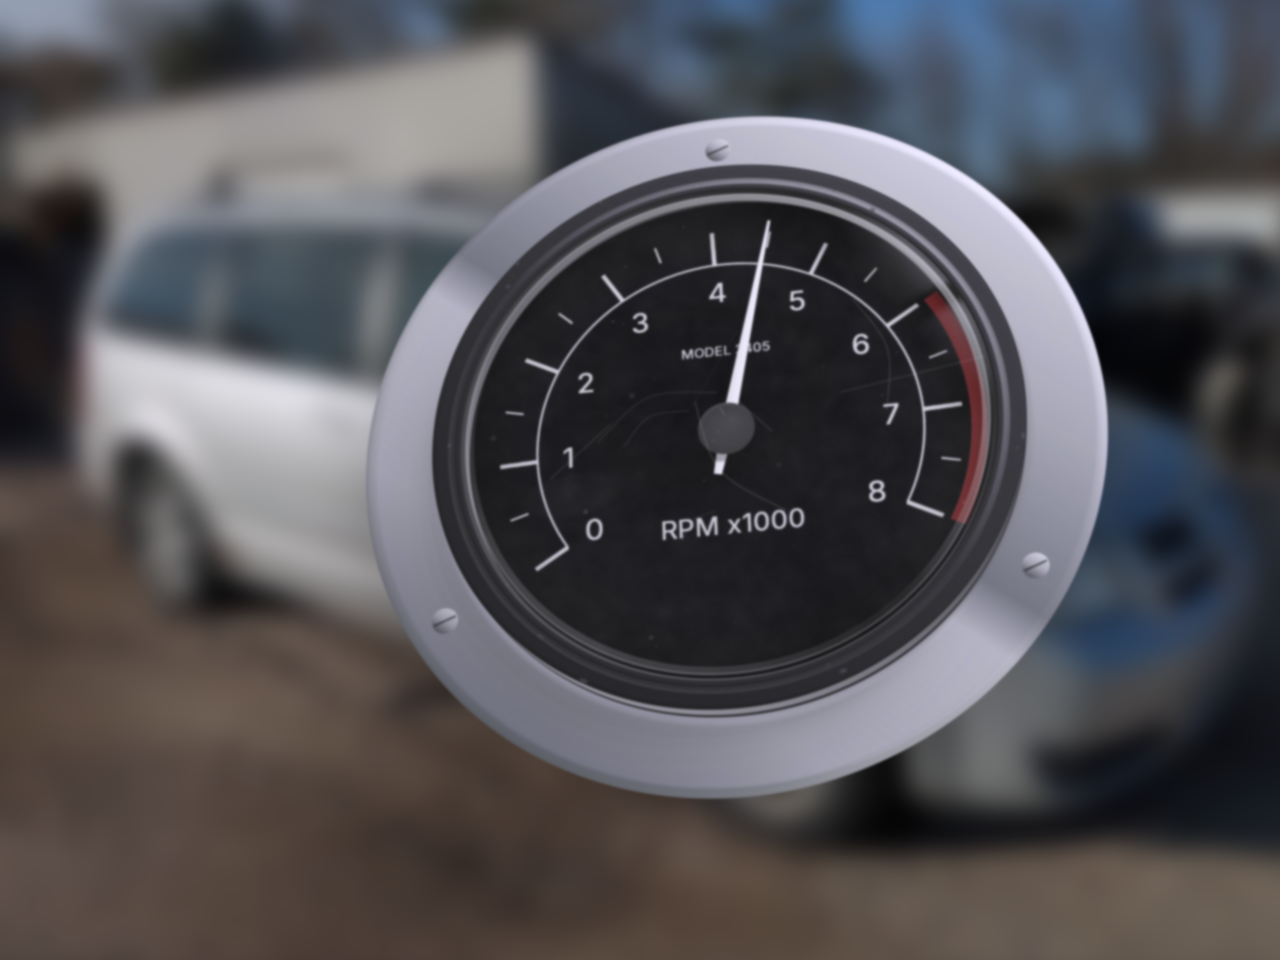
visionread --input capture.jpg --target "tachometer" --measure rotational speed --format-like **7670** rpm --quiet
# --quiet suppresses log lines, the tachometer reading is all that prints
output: **4500** rpm
